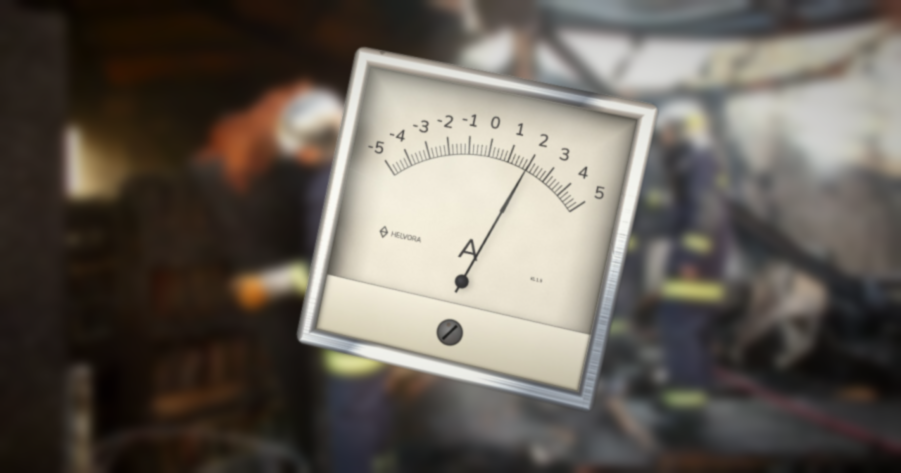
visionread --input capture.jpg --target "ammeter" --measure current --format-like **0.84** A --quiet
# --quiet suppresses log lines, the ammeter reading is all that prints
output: **2** A
